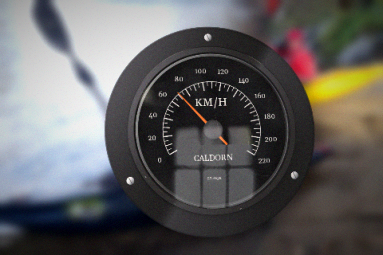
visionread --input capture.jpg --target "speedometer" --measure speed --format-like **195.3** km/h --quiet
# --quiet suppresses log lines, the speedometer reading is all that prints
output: **70** km/h
